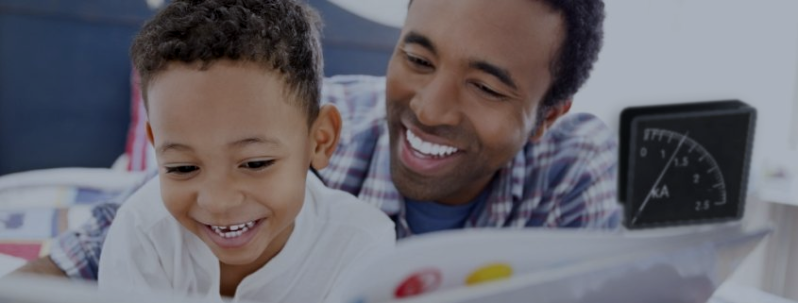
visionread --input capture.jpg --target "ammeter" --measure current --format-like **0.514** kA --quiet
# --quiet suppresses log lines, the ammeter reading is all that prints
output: **1.25** kA
